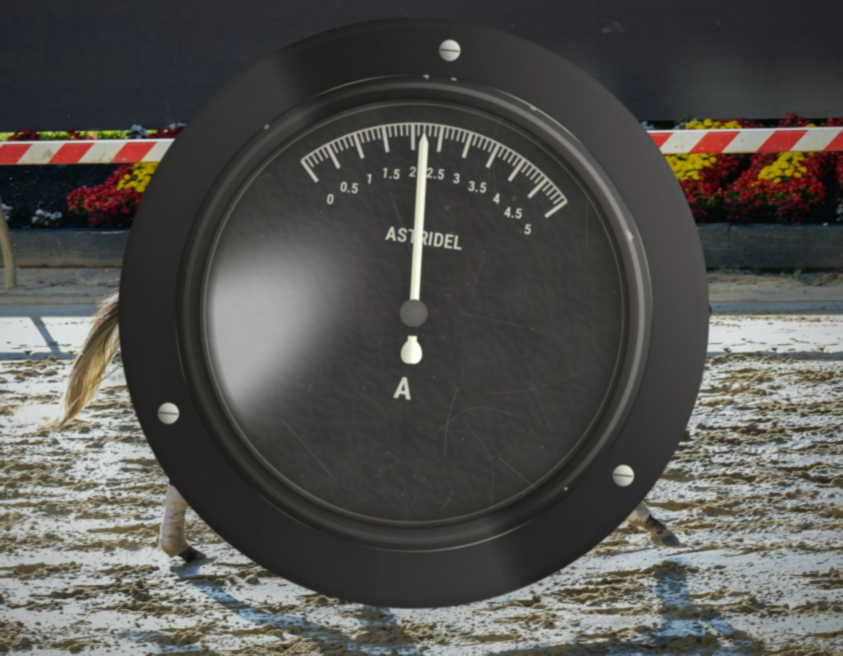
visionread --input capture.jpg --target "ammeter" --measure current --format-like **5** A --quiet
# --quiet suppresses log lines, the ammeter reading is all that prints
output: **2.2** A
